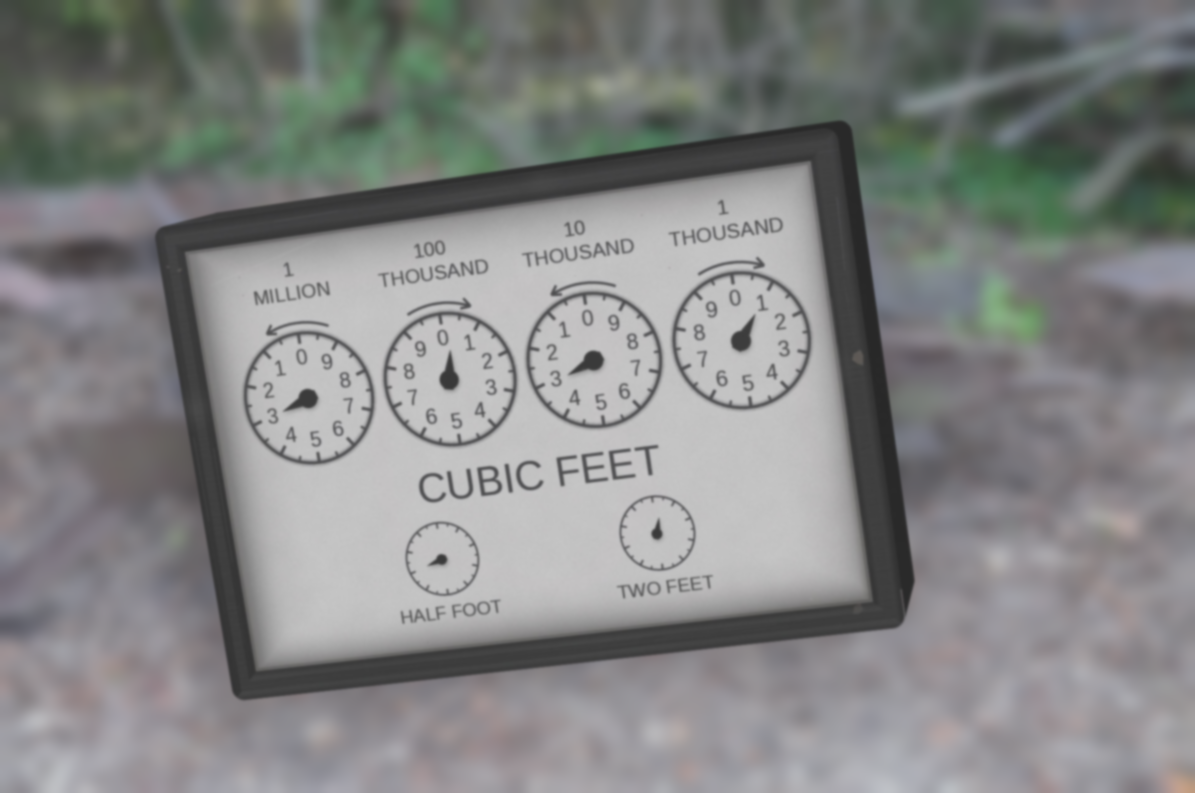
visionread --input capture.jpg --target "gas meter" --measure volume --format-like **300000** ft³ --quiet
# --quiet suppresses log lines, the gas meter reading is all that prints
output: **303100** ft³
